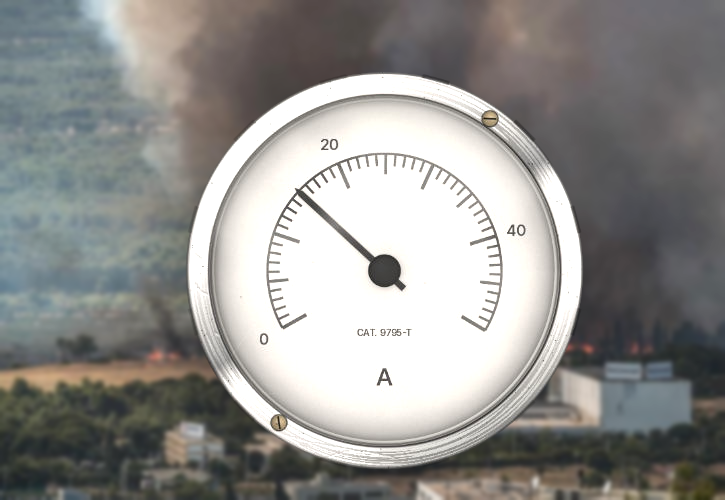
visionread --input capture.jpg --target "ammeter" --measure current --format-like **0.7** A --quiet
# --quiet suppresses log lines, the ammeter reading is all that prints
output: **15** A
